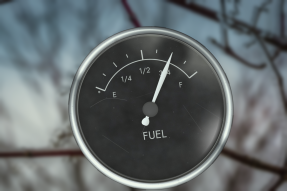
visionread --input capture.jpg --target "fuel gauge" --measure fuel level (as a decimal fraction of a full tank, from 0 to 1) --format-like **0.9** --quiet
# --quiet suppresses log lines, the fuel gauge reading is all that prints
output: **0.75**
